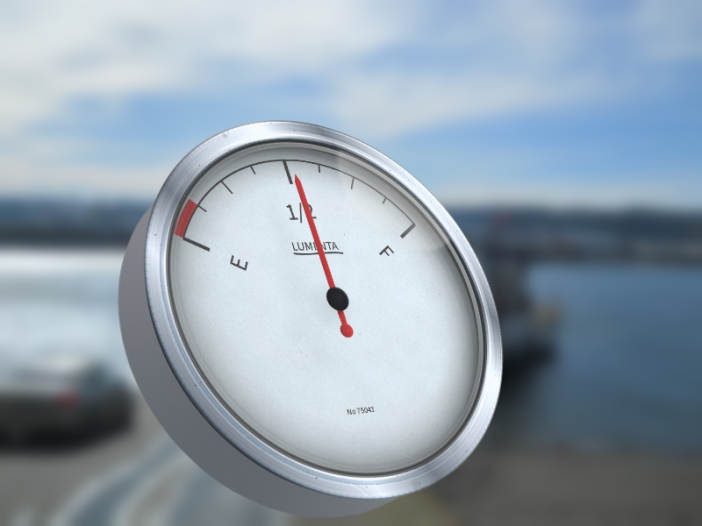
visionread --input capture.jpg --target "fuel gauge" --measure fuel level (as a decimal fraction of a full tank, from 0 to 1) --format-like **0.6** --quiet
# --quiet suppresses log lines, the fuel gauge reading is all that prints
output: **0.5**
